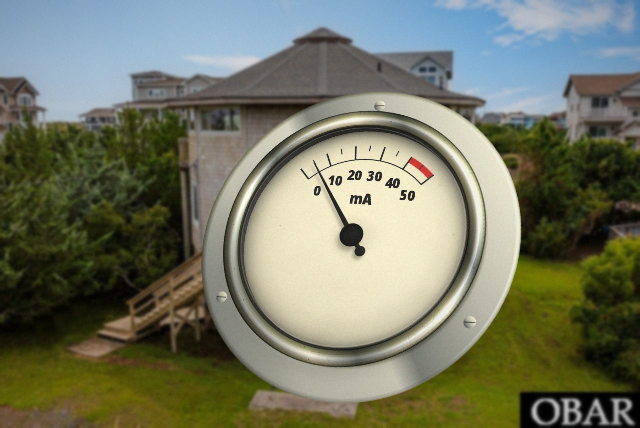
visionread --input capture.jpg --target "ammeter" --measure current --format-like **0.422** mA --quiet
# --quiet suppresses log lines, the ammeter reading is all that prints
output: **5** mA
